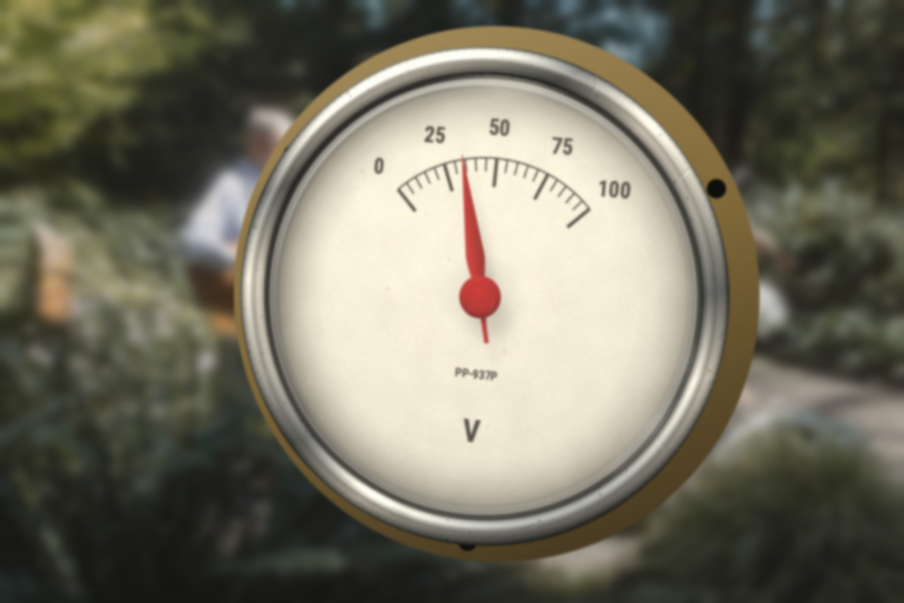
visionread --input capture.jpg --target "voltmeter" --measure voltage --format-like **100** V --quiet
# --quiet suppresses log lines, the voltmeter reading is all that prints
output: **35** V
